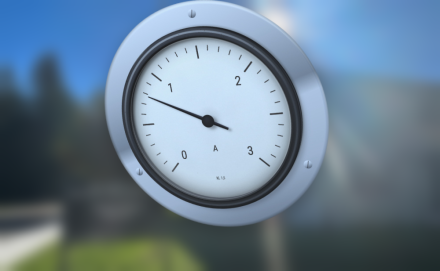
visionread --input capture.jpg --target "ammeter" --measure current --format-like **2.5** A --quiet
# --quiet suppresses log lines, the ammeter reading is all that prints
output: **0.8** A
